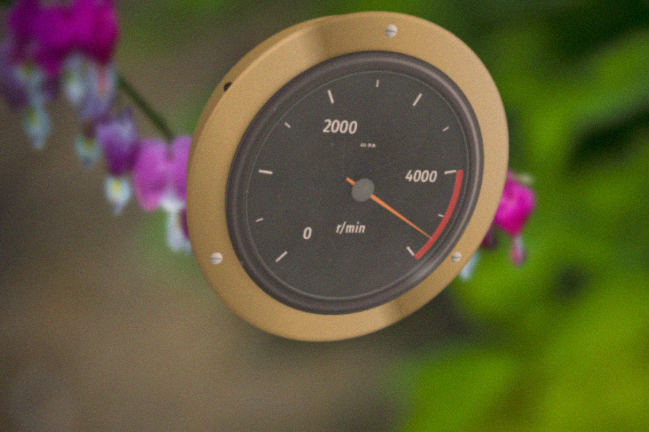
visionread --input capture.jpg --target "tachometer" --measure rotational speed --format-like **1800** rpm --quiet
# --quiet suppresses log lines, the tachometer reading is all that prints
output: **4750** rpm
